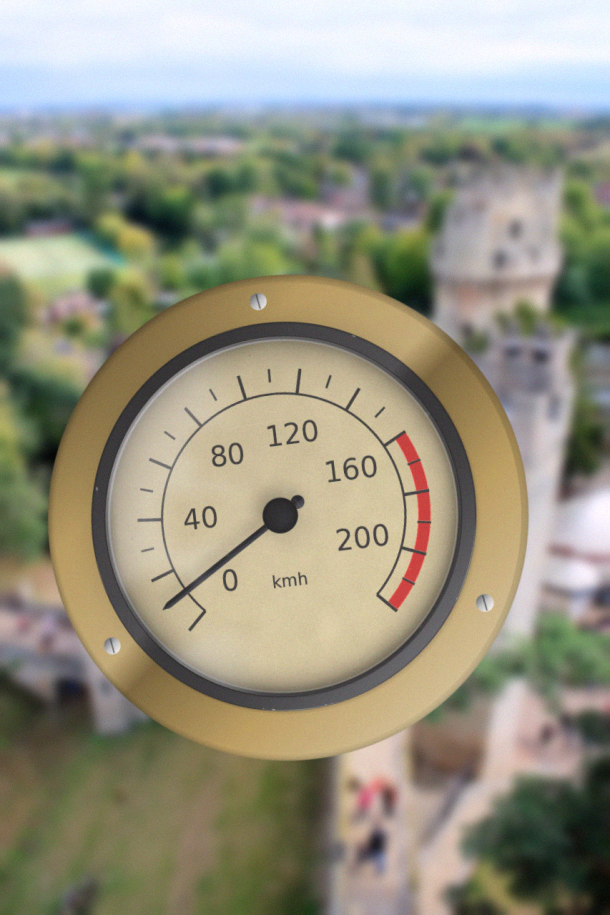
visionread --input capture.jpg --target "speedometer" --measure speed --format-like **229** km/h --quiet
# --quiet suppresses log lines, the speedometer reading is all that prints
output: **10** km/h
